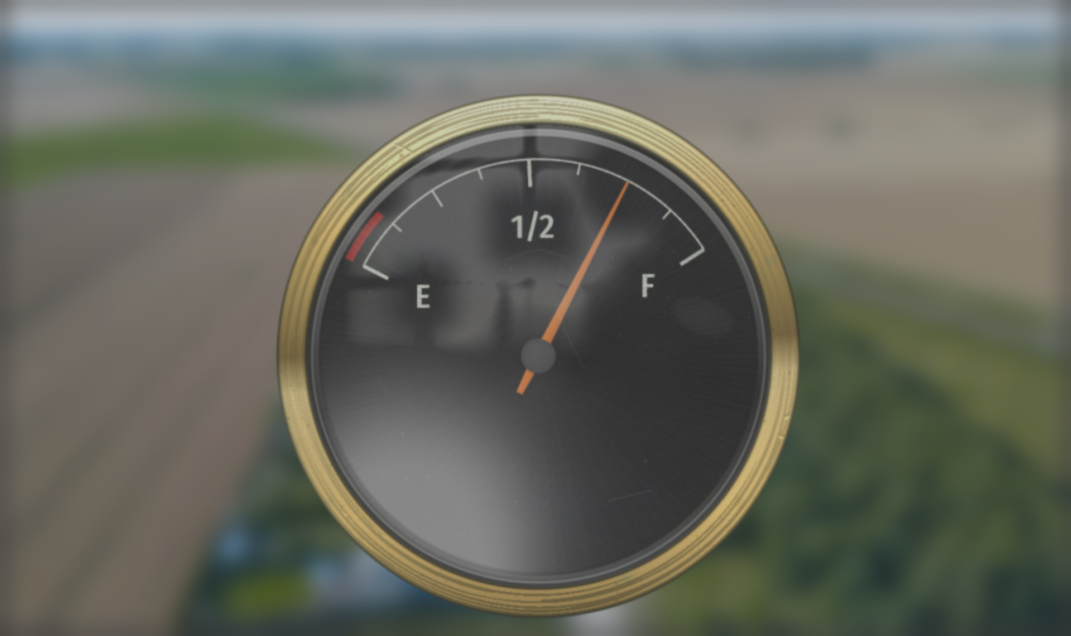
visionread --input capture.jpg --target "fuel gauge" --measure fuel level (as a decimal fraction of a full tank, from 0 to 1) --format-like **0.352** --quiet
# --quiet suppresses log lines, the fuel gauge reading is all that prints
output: **0.75**
